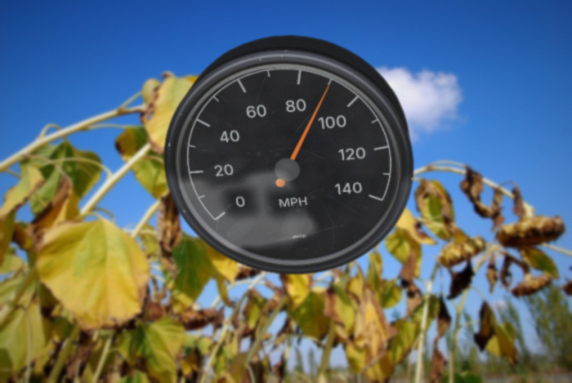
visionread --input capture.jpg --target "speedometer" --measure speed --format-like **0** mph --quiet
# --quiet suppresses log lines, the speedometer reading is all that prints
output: **90** mph
